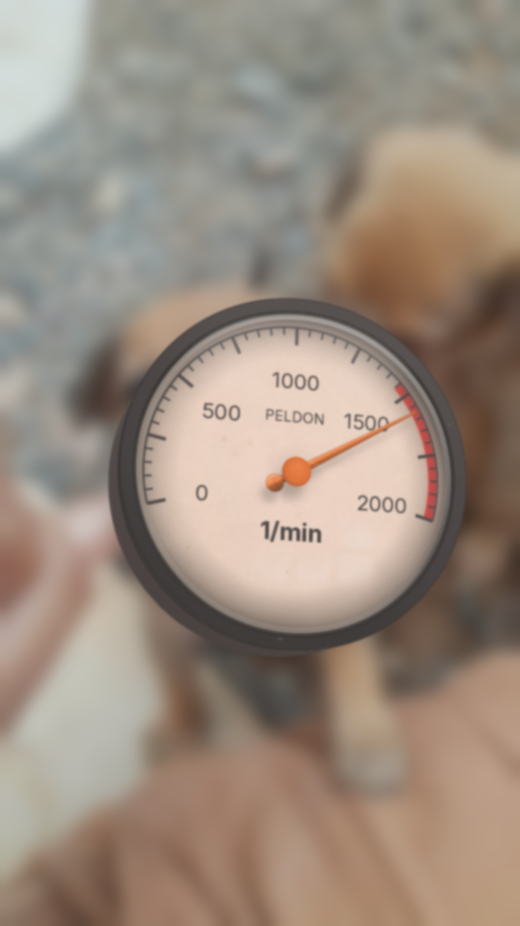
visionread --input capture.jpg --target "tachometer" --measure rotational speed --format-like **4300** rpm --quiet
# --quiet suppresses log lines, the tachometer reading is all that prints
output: **1575** rpm
